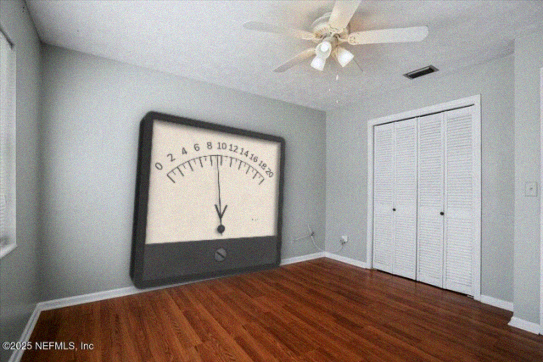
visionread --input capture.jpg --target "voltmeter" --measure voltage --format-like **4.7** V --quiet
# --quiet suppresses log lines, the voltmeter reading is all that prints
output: **9** V
